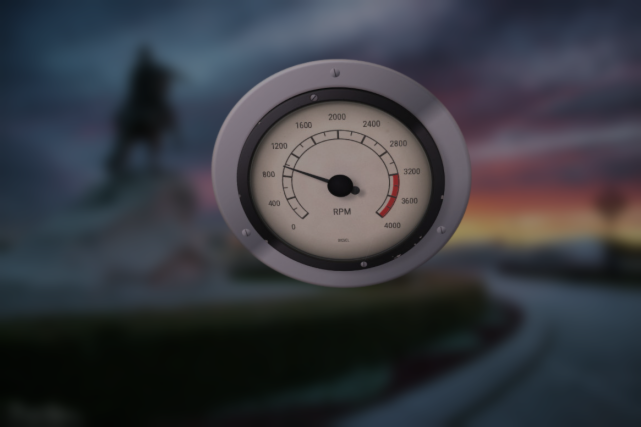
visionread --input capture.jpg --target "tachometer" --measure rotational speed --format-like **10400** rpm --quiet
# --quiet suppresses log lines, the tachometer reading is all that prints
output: **1000** rpm
